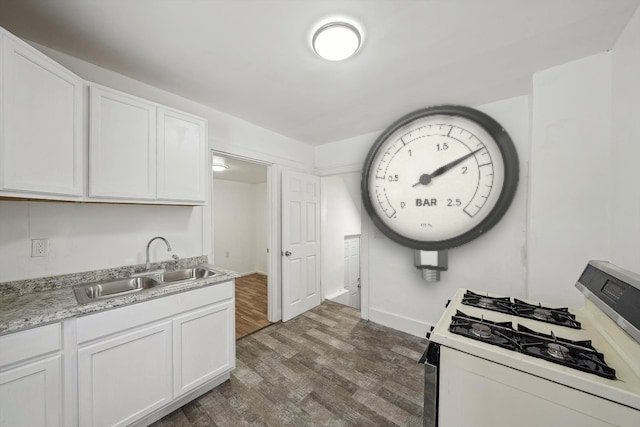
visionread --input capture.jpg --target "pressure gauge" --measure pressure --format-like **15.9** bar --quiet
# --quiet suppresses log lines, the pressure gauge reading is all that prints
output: **1.85** bar
